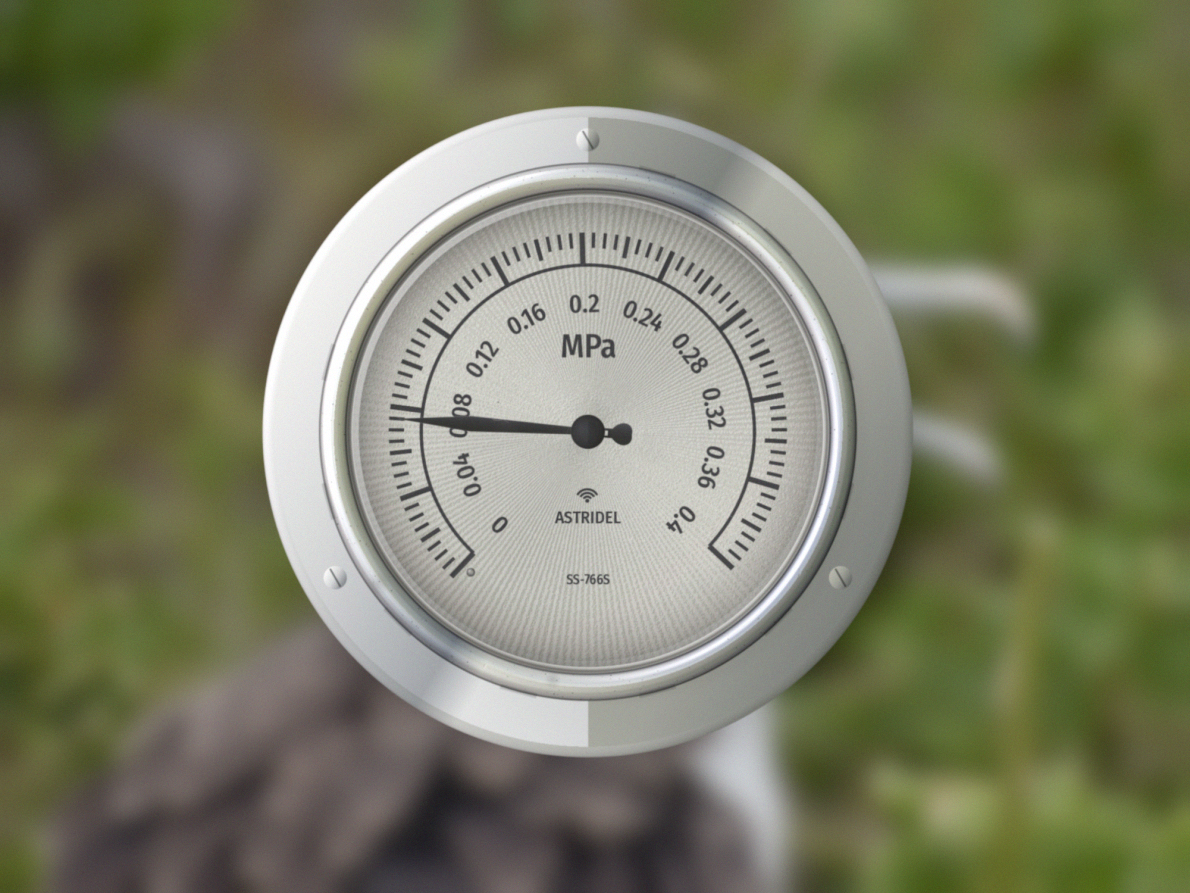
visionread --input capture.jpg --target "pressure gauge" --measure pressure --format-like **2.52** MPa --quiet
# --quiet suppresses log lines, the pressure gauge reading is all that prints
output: **0.075** MPa
